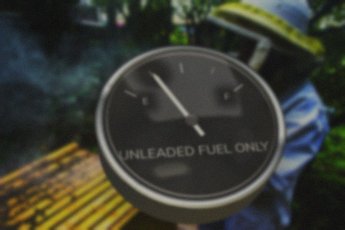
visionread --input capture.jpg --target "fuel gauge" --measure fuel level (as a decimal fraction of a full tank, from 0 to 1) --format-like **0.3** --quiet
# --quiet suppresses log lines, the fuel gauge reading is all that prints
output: **0.25**
